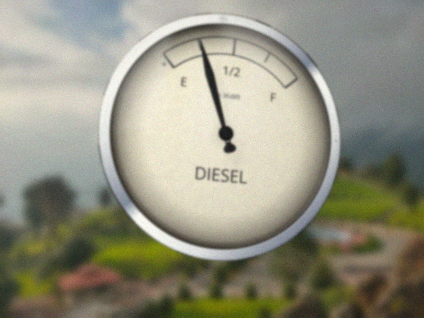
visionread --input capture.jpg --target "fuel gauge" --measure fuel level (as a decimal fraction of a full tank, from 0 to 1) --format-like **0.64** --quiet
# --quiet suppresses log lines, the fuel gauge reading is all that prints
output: **0.25**
